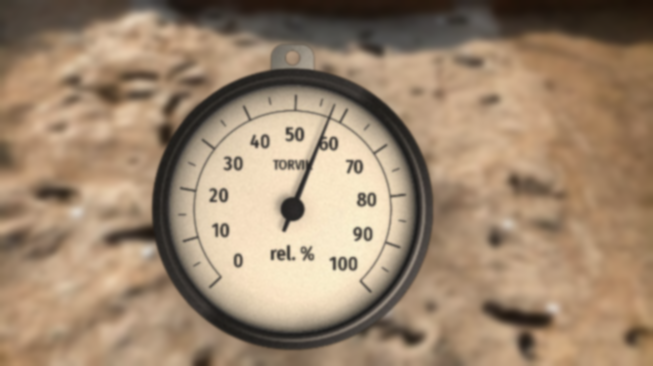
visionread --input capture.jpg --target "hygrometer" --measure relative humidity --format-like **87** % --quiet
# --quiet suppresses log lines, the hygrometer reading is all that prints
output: **57.5** %
